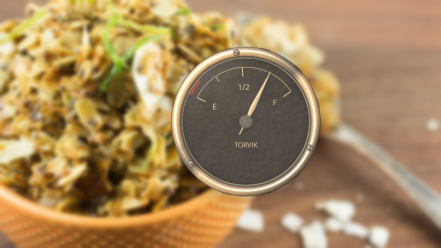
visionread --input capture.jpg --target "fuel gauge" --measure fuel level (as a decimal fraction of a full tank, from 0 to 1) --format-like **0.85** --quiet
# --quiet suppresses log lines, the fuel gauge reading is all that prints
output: **0.75**
